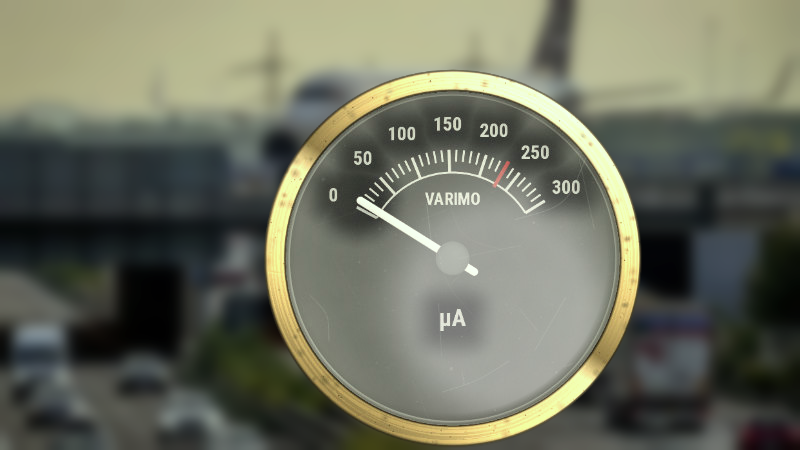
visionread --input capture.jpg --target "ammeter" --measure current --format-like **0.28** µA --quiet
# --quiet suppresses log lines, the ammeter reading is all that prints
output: **10** µA
